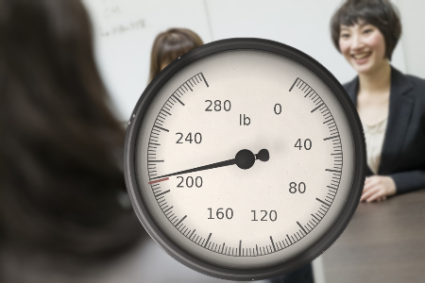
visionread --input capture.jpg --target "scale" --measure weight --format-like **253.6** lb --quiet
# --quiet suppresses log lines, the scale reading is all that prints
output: **210** lb
